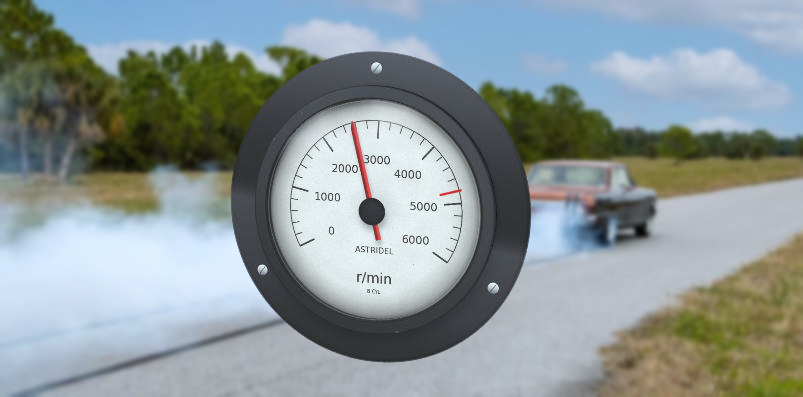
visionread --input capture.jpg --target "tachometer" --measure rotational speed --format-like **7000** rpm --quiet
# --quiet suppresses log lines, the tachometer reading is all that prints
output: **2600** rpm
